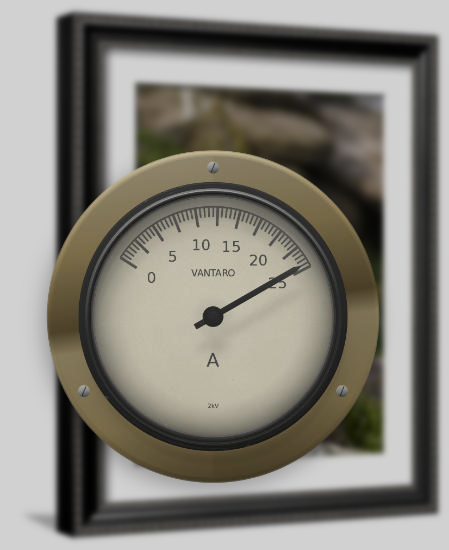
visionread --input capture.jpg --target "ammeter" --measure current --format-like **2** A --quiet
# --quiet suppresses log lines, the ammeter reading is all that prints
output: **24.5** A
